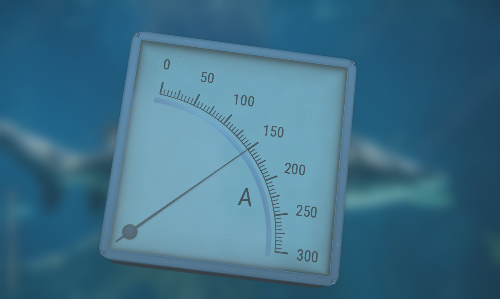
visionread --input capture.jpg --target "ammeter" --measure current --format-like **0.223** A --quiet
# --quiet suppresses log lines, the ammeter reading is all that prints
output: **150** A
